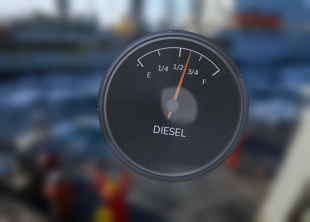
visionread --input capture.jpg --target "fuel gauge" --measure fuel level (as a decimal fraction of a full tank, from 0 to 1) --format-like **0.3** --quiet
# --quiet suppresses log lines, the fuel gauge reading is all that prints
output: **0.625**
